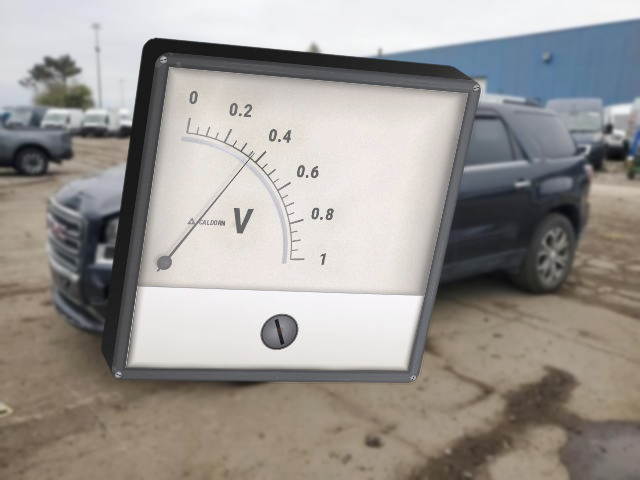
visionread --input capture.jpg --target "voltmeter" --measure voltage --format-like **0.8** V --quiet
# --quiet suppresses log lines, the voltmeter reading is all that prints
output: **0.35** V
